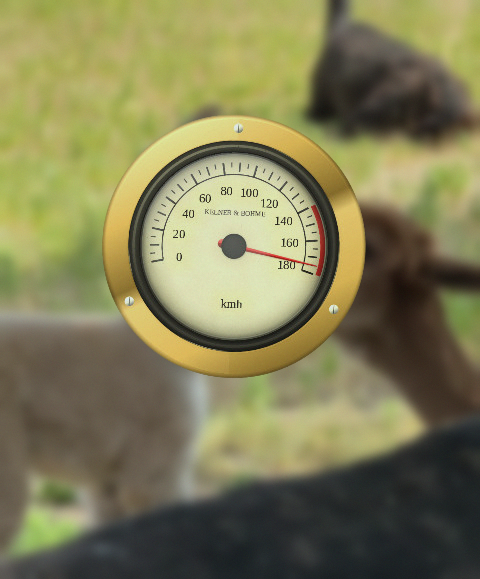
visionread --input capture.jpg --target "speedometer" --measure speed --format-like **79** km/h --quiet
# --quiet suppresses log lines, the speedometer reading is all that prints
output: **175** km/h
